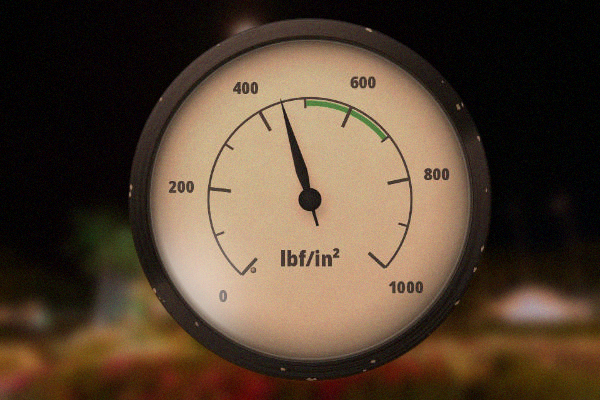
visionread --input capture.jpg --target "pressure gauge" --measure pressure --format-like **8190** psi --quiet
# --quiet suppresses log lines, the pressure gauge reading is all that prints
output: **450** psi
